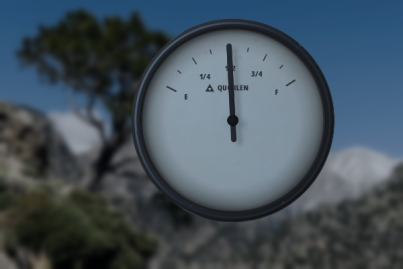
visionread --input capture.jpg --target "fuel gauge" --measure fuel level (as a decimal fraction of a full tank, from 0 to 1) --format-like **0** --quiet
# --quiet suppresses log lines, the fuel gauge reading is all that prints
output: **0.5**
